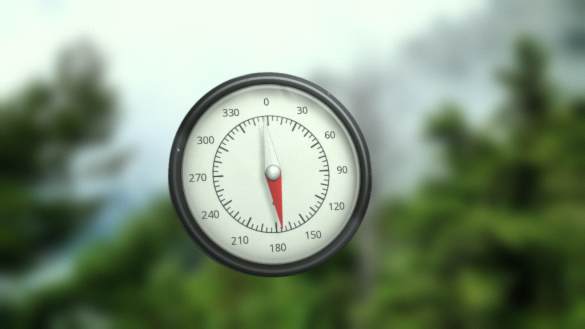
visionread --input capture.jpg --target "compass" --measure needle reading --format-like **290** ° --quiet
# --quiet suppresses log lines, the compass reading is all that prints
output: **175** °
